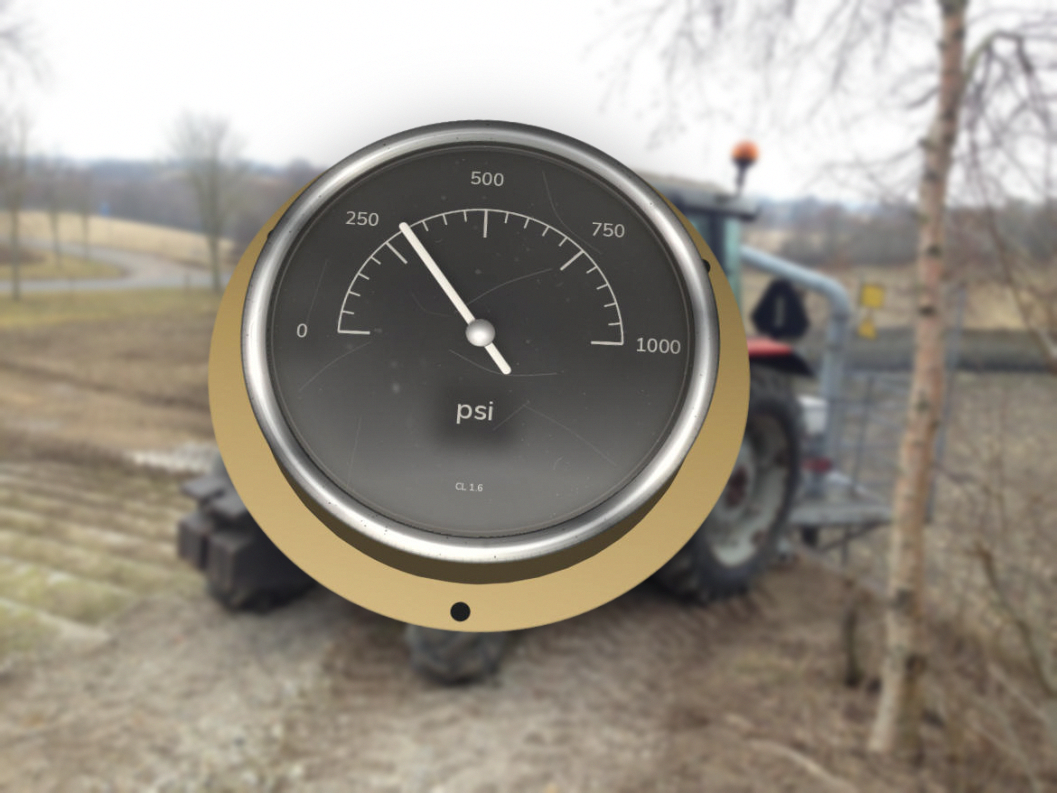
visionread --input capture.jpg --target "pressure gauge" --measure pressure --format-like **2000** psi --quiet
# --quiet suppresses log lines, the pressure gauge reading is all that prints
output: **300** psi
